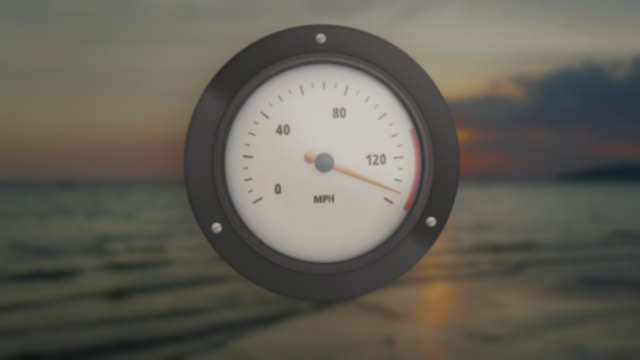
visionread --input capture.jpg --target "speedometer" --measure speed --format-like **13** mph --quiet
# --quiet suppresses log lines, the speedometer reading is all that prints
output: **135** mph
